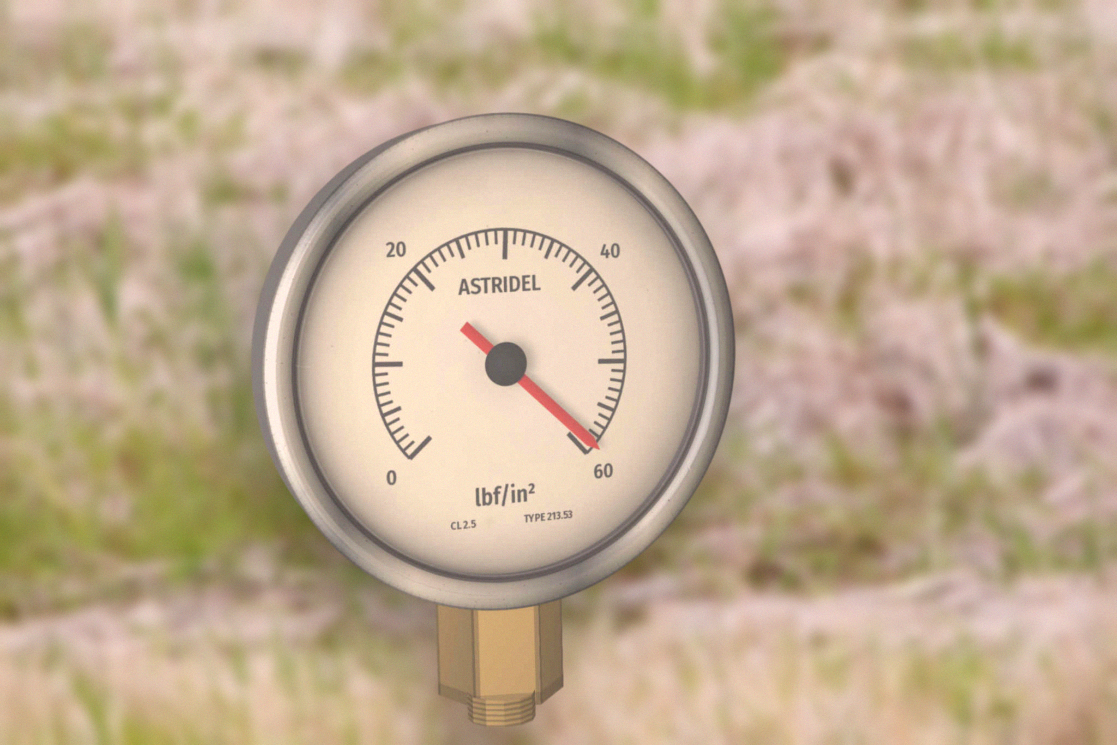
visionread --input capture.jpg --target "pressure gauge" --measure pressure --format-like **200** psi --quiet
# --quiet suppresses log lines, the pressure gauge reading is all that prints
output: **59** psi
